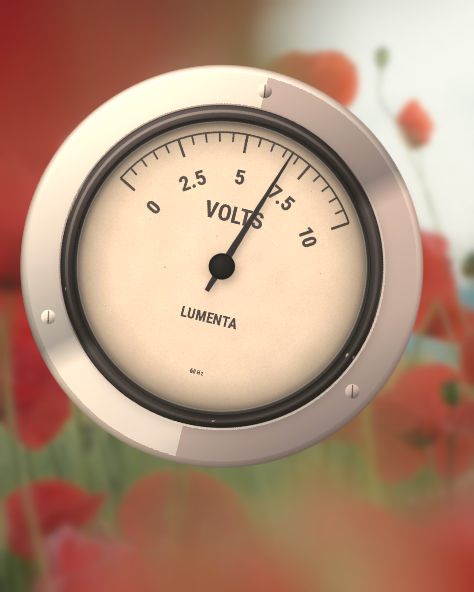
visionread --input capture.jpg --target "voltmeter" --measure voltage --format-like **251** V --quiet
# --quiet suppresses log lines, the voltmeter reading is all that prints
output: **6.75** V
